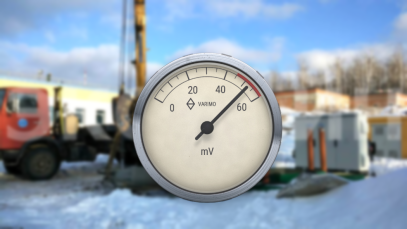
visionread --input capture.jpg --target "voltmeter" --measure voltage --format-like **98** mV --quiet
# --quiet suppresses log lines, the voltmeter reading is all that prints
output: **52.5** mV
